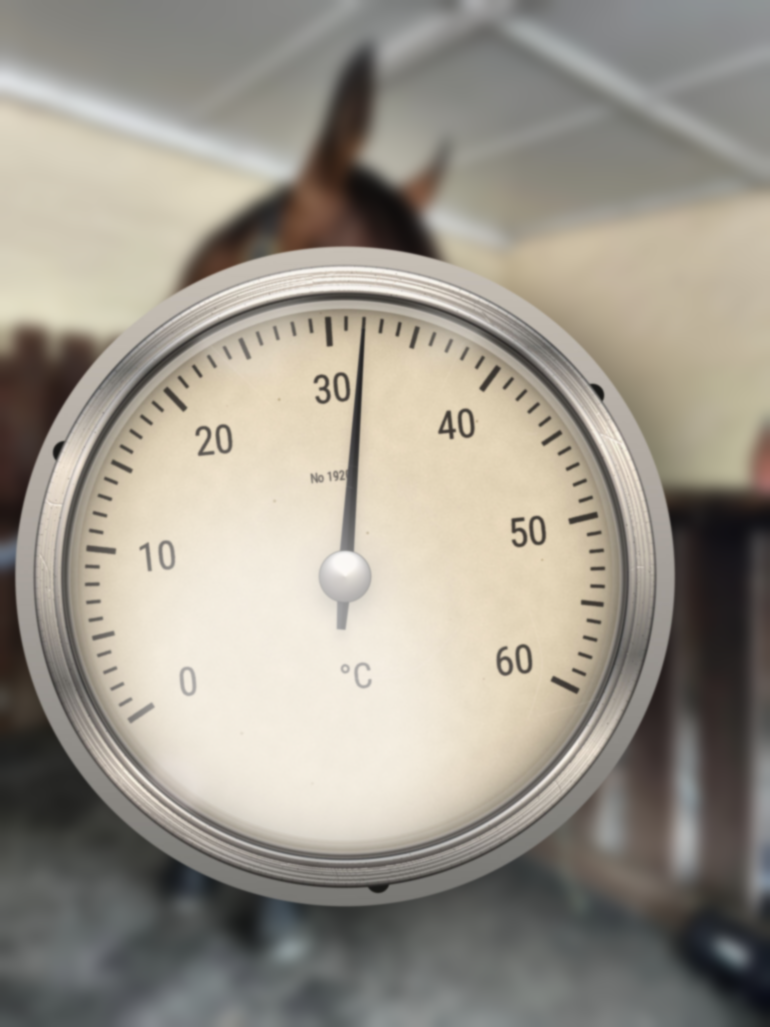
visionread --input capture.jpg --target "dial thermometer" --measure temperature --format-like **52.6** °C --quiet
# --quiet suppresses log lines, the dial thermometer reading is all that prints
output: **32** °C
